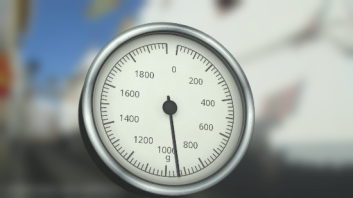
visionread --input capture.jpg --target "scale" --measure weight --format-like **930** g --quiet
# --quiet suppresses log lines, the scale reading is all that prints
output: **940** g
